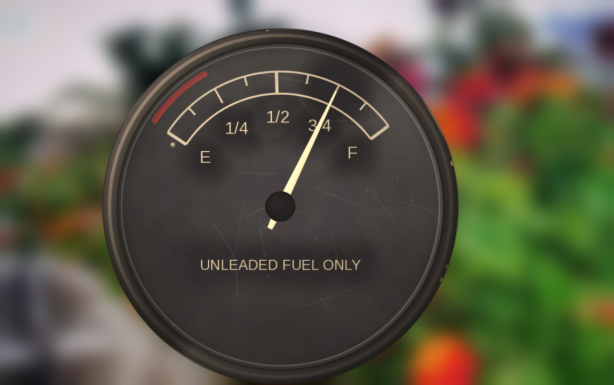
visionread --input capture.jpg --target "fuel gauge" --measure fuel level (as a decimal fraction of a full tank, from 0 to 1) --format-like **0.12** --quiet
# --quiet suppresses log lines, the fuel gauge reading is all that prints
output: **0.75**
